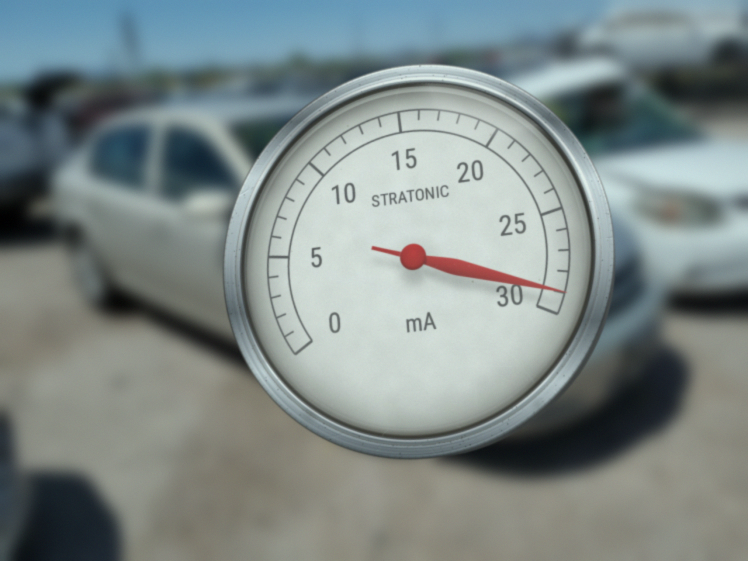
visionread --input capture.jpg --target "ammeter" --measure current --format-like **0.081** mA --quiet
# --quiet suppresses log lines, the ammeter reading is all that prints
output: **29** mA
